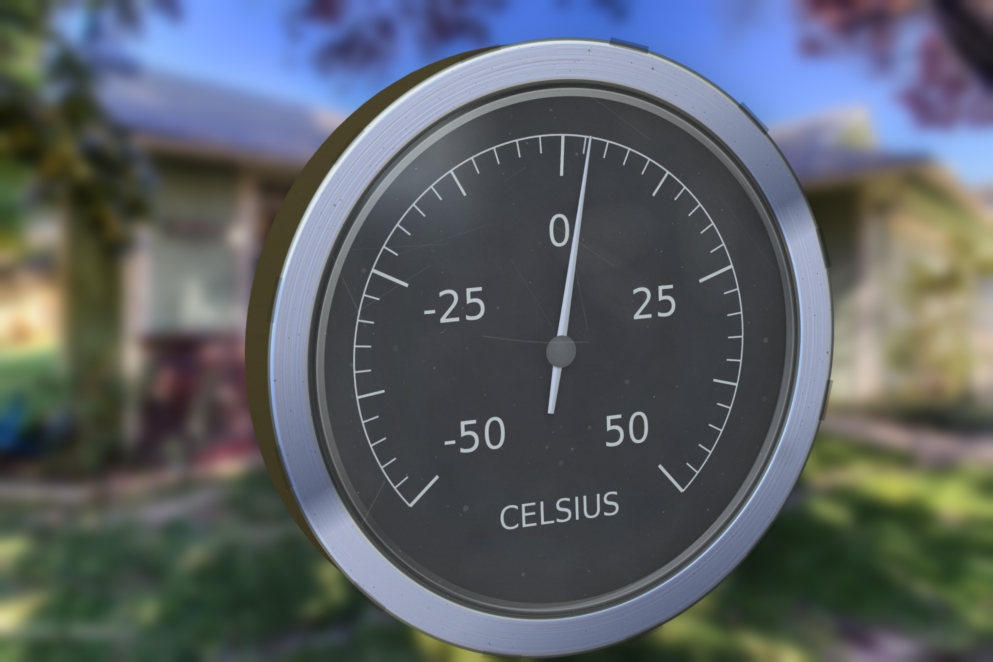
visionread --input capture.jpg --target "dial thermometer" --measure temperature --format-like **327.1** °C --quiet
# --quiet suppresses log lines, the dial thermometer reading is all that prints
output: **2.5** °C
